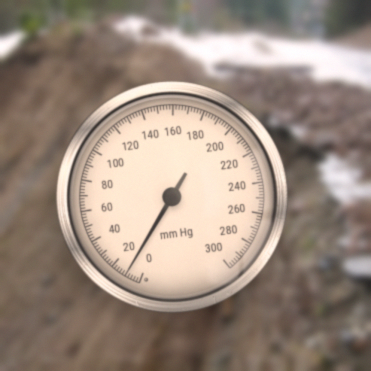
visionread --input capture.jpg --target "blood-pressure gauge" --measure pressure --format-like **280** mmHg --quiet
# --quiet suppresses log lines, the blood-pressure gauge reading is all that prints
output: **10** mmHg
